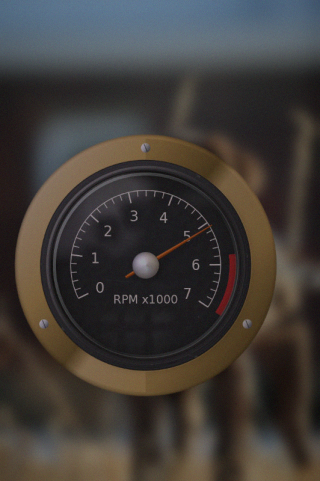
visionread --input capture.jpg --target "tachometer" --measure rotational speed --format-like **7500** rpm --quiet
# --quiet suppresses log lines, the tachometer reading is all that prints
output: **5100** rpm
